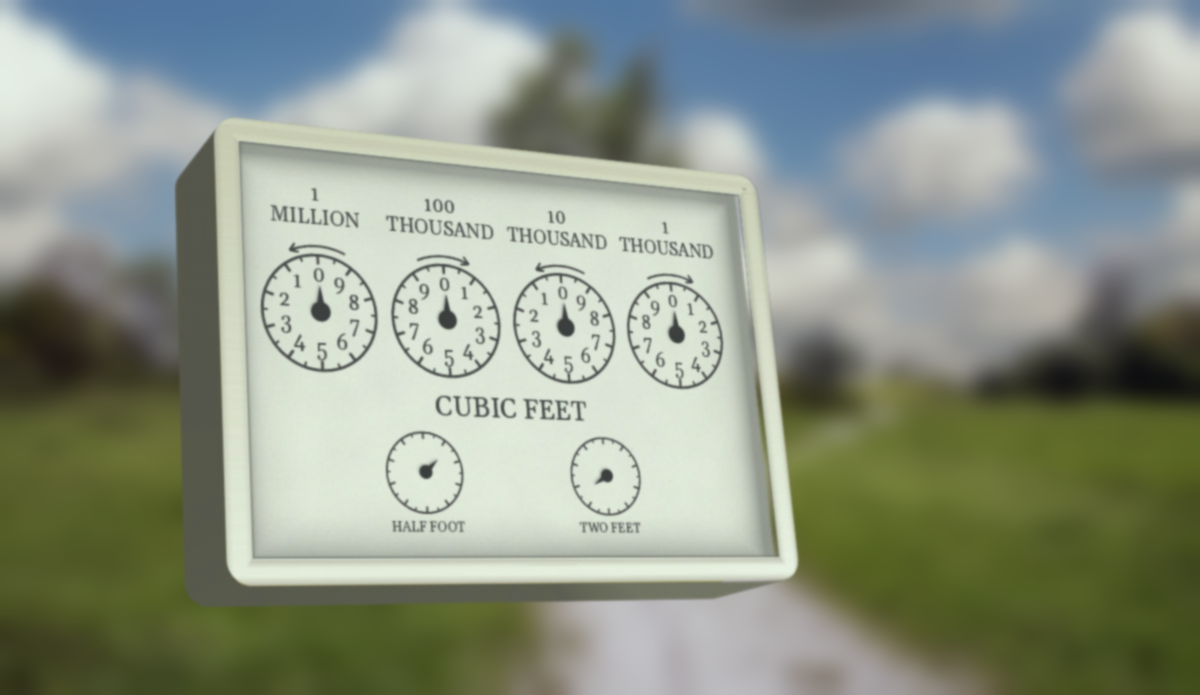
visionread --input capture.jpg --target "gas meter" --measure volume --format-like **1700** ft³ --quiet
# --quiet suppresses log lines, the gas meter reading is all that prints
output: **0** ft³
